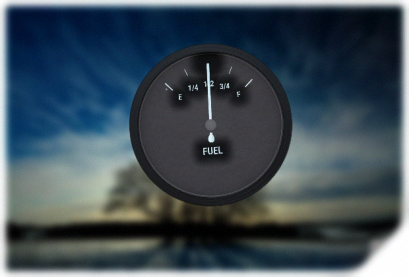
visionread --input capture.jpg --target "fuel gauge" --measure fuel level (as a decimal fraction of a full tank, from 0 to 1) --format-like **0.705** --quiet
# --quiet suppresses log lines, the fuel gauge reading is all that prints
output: **0.5**
